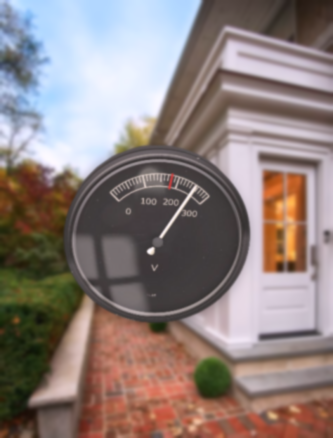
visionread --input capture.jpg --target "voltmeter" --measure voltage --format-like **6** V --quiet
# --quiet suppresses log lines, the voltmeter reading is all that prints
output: **250** V
